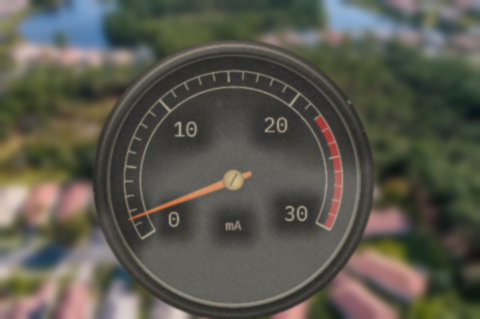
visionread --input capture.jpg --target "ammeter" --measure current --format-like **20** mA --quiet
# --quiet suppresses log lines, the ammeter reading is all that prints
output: **1.5** mA
